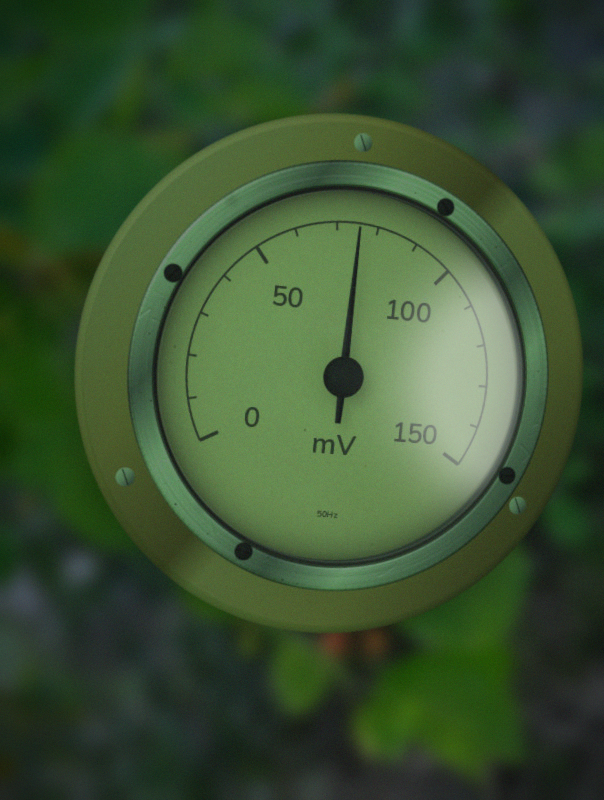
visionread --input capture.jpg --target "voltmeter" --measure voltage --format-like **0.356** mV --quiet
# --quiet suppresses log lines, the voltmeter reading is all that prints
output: **75** mV
